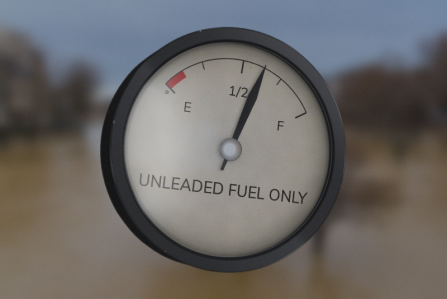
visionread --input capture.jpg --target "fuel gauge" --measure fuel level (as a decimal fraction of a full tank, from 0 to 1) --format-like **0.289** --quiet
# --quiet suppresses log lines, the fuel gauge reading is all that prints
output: **0.625**
